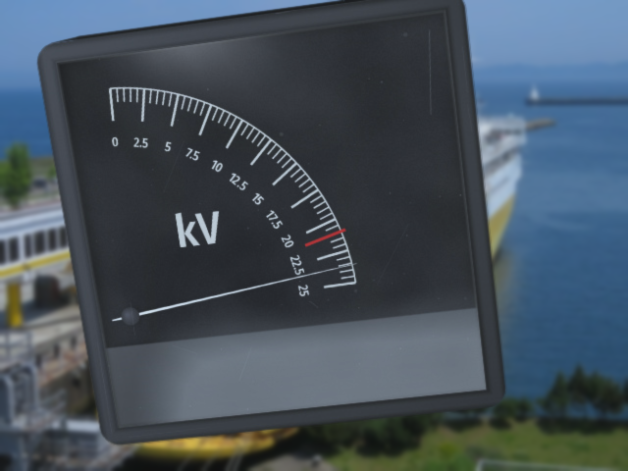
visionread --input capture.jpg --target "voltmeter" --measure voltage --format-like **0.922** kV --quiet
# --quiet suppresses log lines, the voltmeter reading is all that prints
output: **23.5** kV
